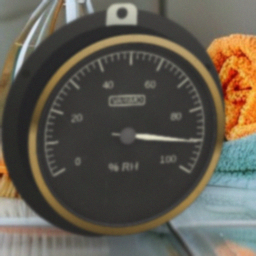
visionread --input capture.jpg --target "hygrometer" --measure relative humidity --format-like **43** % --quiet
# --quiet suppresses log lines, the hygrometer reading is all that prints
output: **90** %
